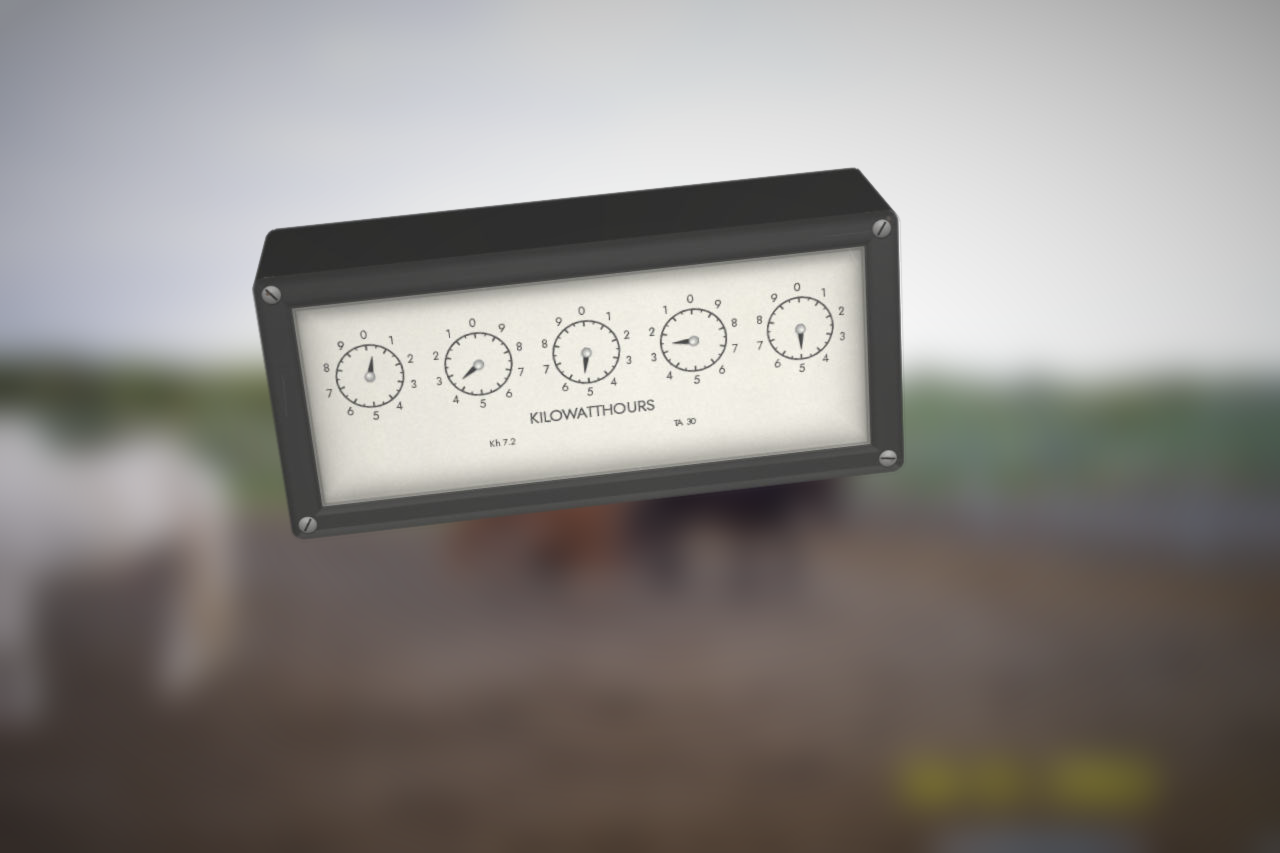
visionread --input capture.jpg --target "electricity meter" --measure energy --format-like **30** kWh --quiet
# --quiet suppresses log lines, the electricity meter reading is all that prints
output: **3525** kWh
